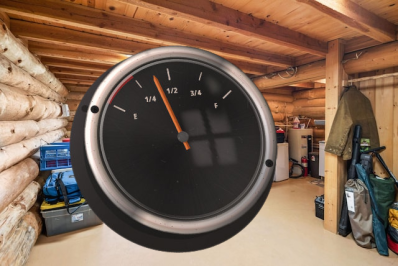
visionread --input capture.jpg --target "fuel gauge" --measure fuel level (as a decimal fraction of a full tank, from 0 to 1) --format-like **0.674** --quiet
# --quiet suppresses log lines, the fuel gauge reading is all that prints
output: **0.375**
